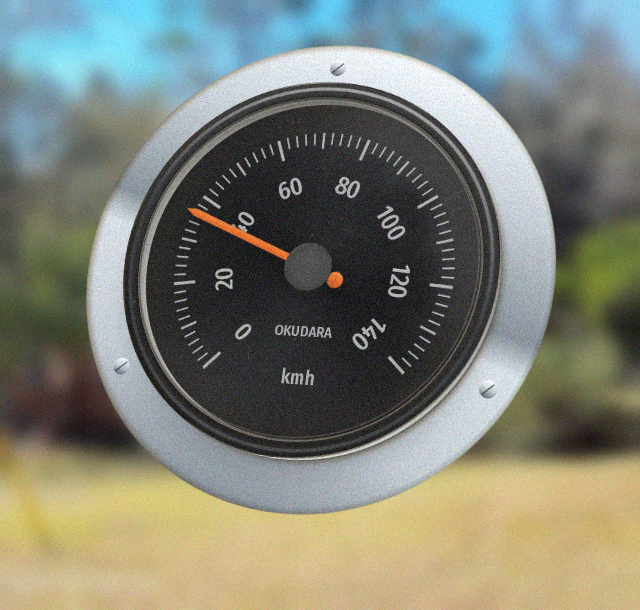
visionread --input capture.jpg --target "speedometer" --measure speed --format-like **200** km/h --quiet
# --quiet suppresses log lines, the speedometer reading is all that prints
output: **36** km/h
